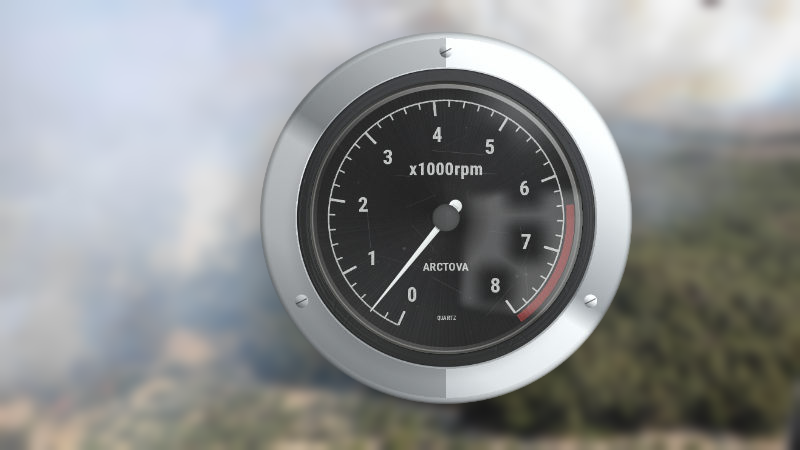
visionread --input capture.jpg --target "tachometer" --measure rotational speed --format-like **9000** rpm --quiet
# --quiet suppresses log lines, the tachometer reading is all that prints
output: **400** rpm
